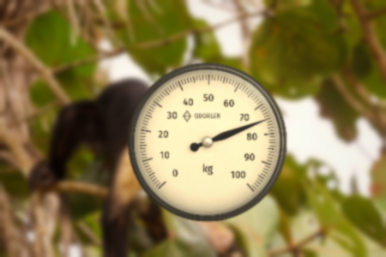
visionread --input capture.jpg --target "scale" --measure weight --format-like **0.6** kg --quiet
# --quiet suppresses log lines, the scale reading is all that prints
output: **75** kg
